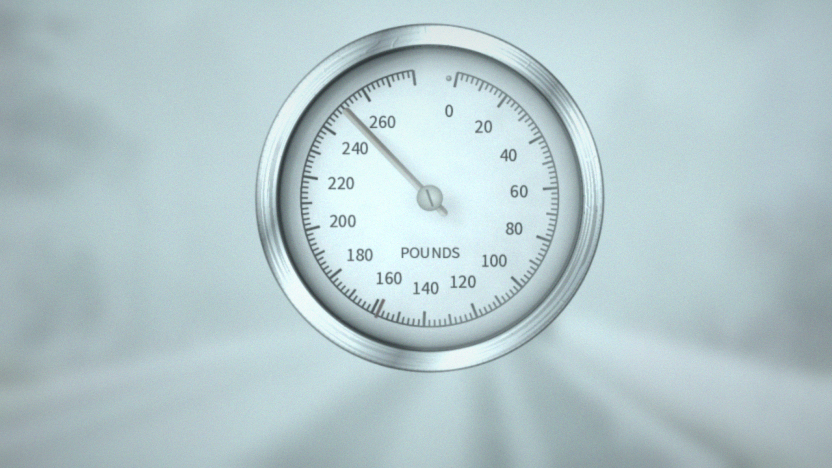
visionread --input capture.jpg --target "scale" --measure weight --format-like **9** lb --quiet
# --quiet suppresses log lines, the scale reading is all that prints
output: **250** lb
